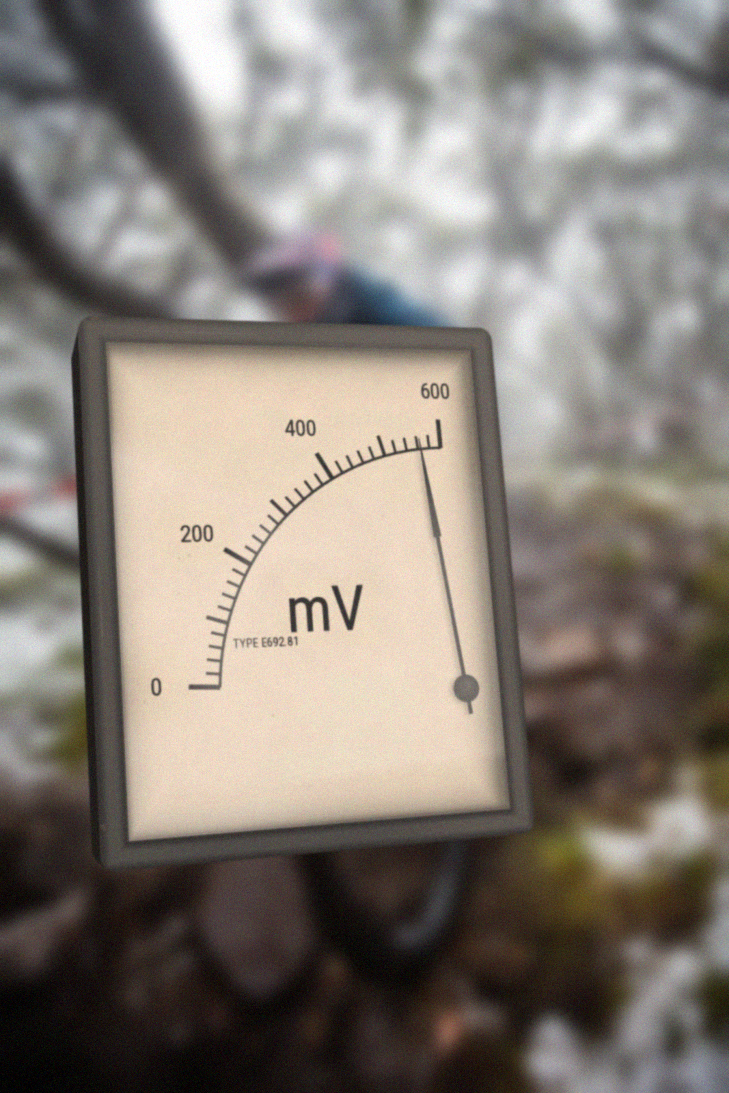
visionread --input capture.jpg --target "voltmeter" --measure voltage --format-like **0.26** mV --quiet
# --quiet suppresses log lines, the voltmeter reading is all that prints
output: **560** mV
